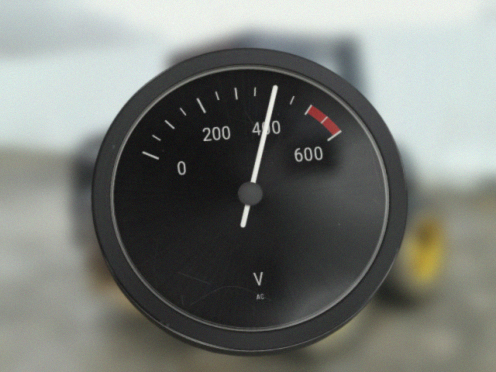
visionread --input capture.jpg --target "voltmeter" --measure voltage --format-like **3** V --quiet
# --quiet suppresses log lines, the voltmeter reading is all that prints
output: **400** V
